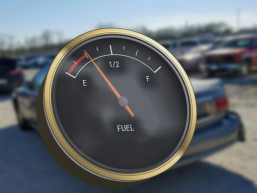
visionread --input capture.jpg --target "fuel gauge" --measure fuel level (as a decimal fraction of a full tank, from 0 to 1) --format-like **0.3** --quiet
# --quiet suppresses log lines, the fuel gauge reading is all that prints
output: **0.25**
